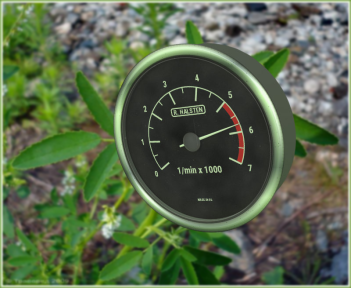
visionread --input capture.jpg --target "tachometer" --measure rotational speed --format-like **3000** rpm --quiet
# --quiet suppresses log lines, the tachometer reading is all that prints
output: **5750** rpm
